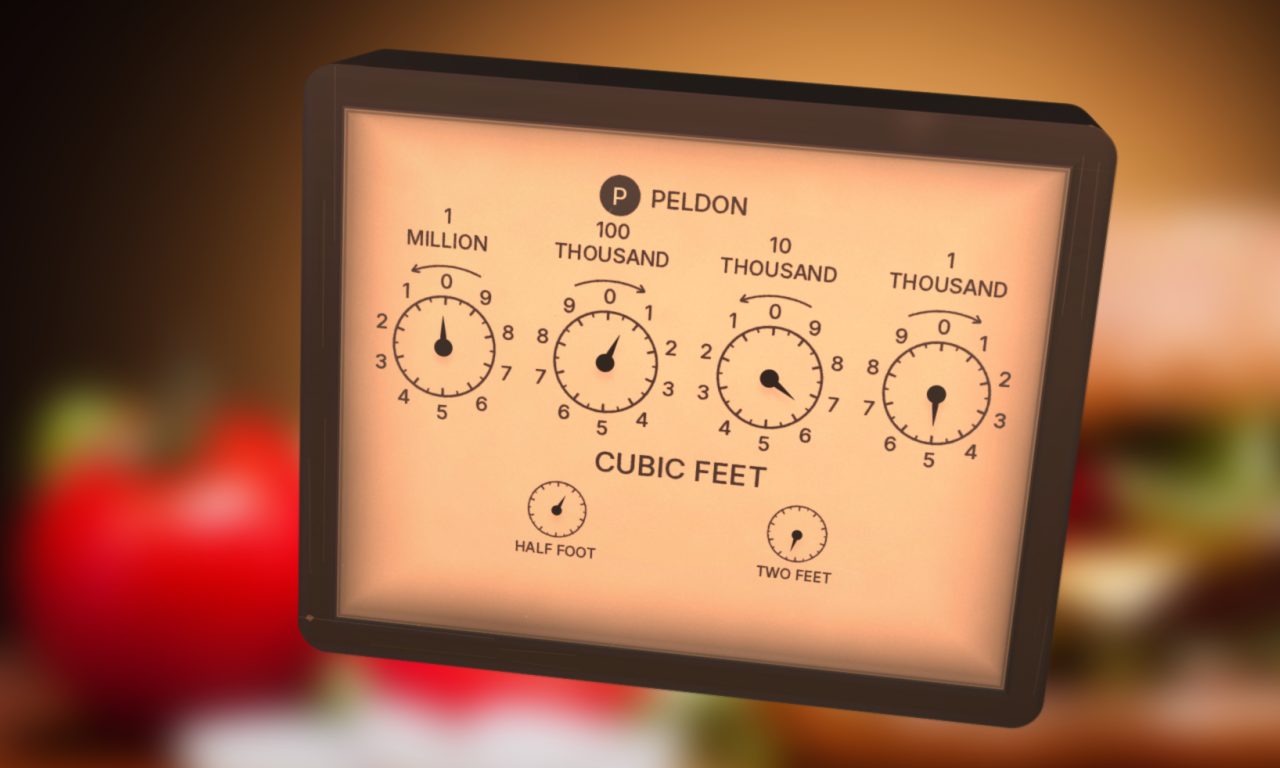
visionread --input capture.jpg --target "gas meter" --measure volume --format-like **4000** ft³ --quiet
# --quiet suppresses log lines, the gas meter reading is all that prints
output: **6500** ft³
